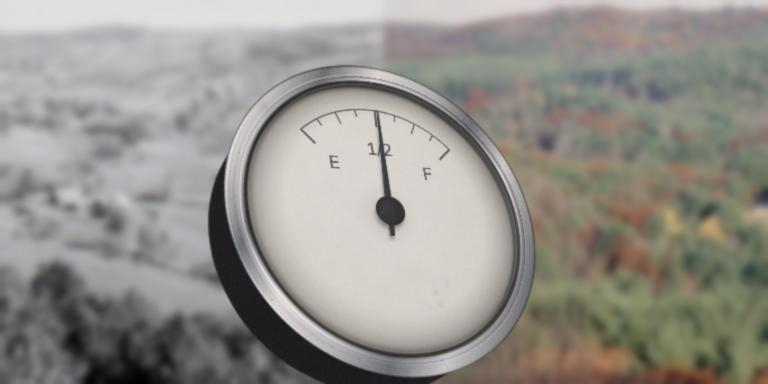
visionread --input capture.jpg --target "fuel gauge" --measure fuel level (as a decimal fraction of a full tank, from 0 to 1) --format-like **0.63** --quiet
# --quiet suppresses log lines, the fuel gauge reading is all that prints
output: **0.5**
